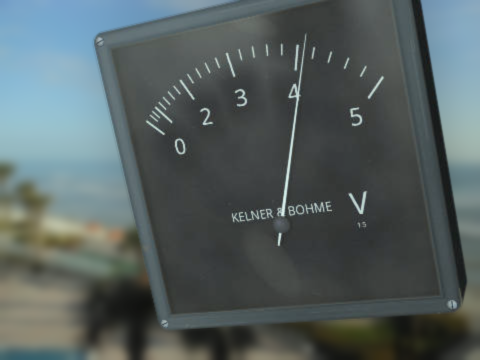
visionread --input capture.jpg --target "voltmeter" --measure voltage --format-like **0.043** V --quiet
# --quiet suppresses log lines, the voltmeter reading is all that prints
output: **4.1** V
